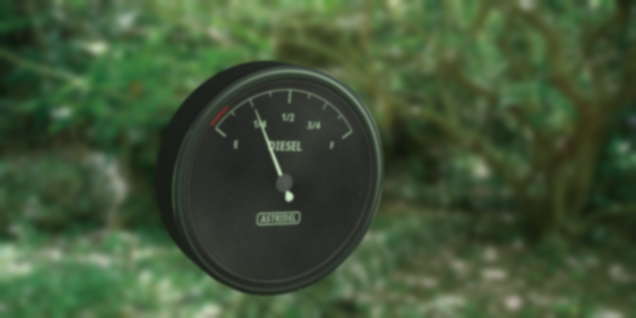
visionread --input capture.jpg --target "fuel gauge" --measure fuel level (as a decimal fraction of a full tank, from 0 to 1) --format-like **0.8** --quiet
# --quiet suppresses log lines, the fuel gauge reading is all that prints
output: **0.25**
